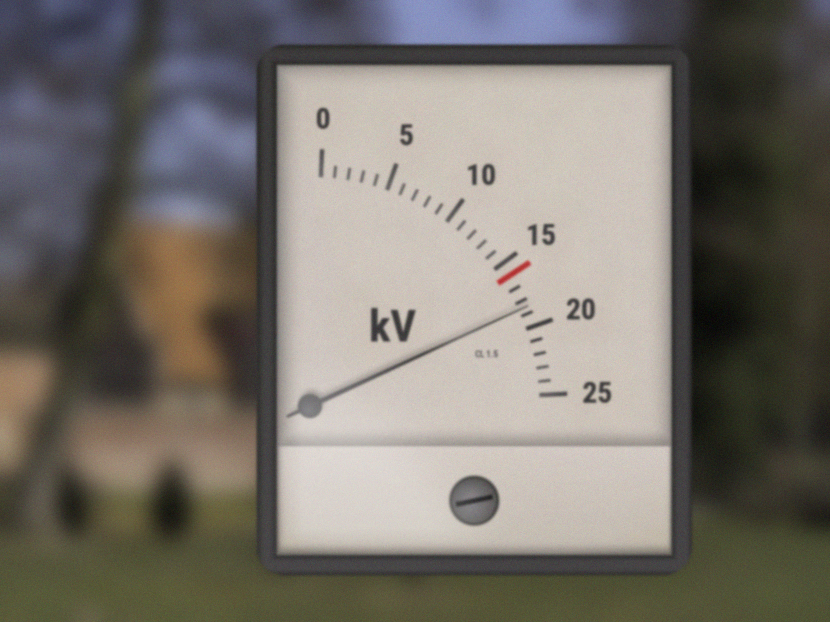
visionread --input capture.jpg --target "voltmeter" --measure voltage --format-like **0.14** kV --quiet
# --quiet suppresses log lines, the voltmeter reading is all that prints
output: **18.5** kV
